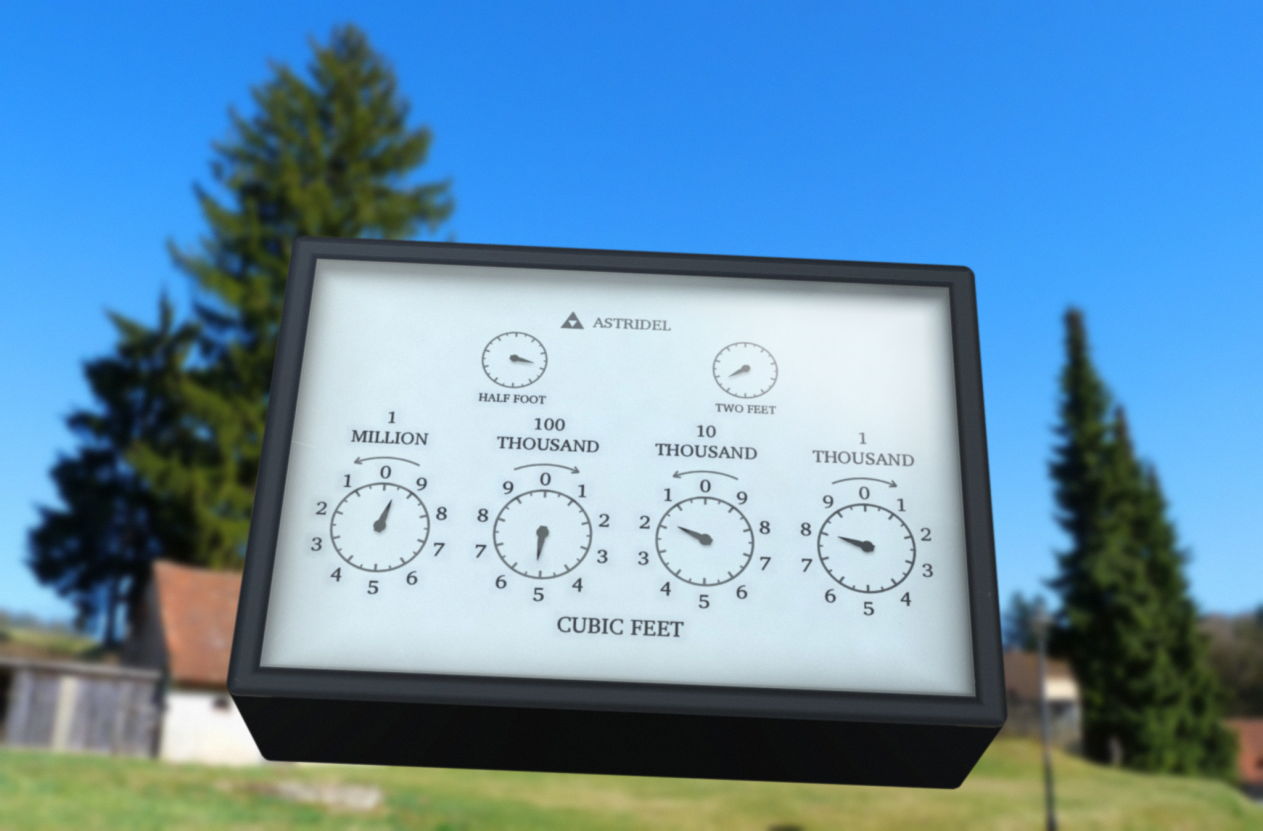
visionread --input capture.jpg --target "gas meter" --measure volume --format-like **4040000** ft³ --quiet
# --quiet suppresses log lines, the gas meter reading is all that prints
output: **951800** ft³
